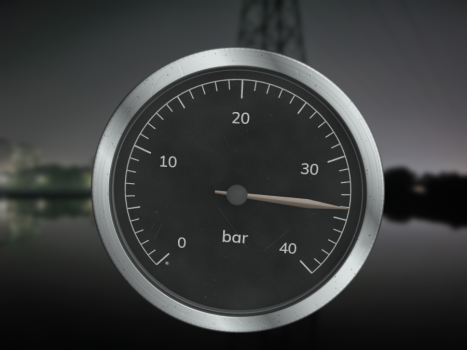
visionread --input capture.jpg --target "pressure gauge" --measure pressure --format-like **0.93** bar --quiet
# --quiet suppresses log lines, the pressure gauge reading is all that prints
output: **34** bar
